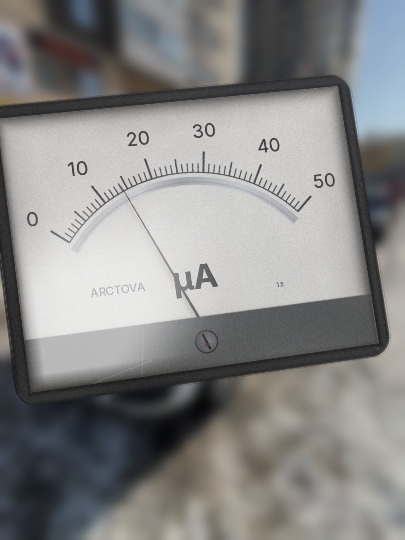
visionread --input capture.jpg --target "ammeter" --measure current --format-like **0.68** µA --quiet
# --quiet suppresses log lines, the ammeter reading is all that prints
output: **14** µA
